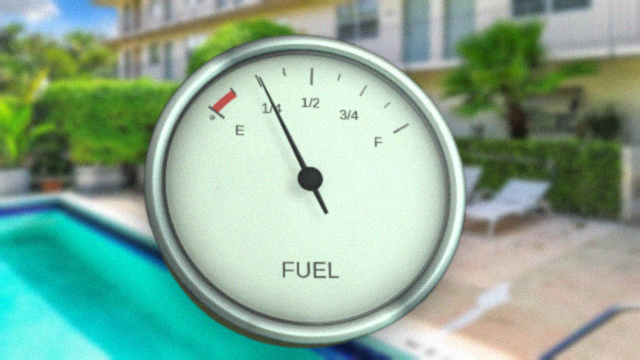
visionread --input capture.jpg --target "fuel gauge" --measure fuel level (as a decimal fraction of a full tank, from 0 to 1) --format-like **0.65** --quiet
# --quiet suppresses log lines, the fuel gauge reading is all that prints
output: **0.25**
